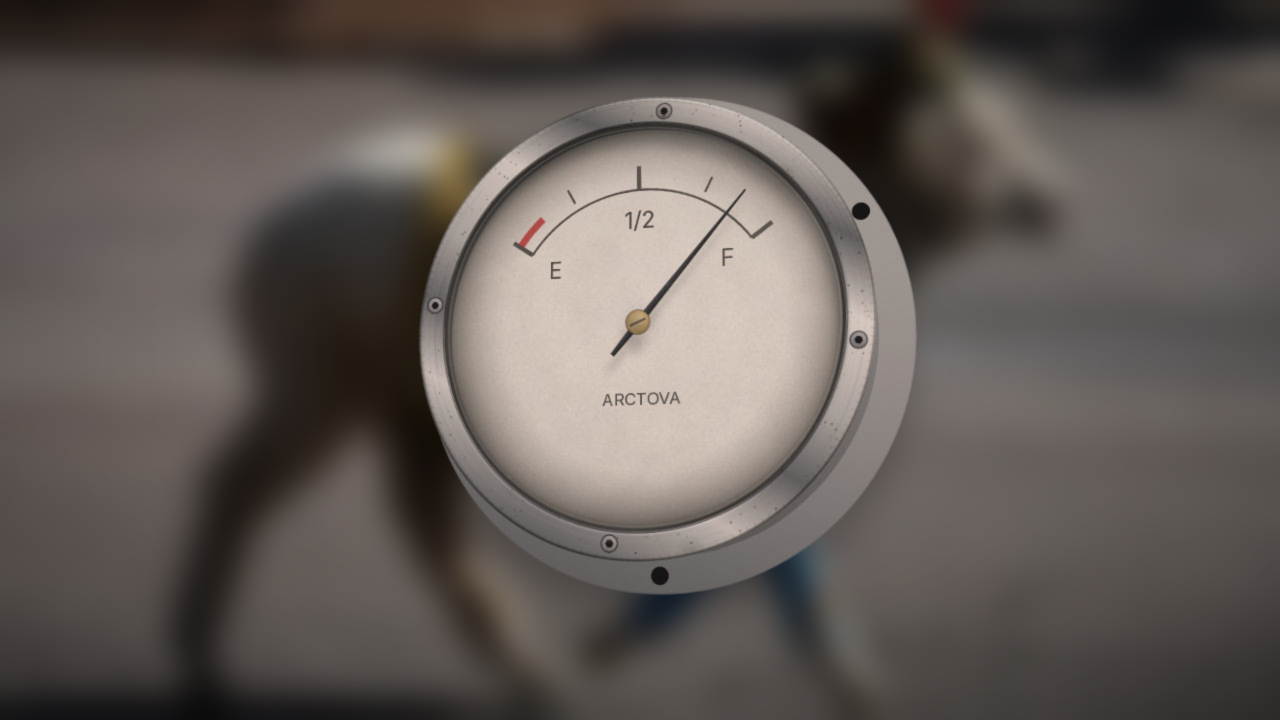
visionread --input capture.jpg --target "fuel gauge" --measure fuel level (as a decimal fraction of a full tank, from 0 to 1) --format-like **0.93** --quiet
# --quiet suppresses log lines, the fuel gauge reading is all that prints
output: **0.875**
